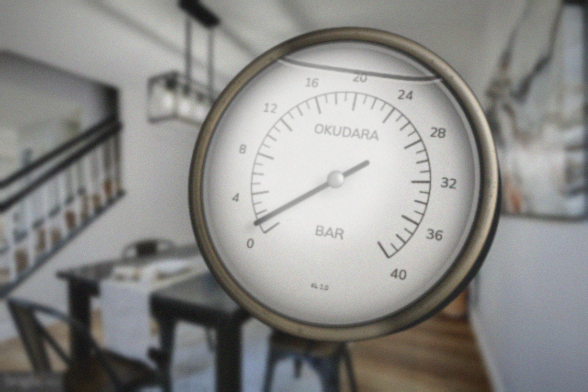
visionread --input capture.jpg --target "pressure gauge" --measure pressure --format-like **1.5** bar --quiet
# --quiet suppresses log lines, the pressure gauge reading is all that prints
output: **1** bar
